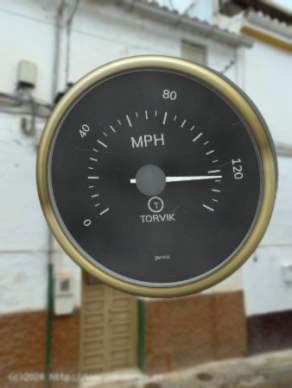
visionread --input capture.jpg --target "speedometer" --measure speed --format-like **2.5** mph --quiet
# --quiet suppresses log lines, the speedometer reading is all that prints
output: **122.5** mph
